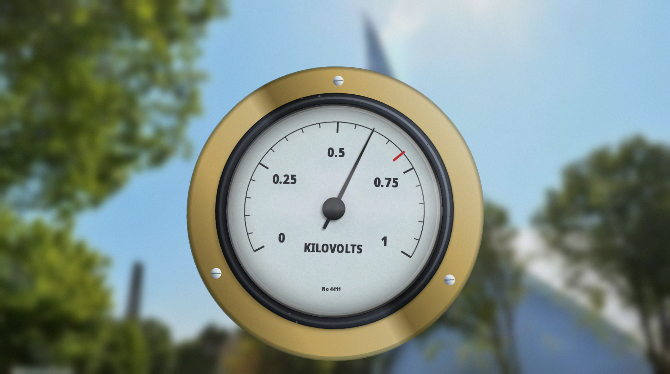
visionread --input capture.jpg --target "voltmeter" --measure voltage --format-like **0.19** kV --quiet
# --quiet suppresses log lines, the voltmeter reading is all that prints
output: **0.6** kV
